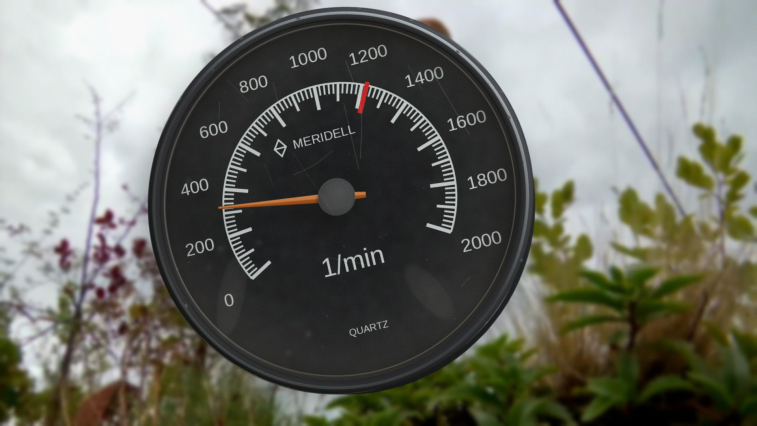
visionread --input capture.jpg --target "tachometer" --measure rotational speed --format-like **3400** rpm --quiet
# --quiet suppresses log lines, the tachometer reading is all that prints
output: **320** rpm
